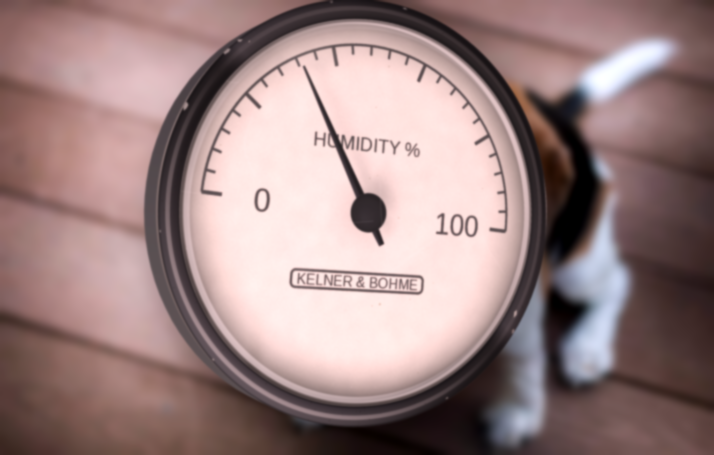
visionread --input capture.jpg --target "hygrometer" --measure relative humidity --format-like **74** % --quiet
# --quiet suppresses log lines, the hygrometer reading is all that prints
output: **32** %
